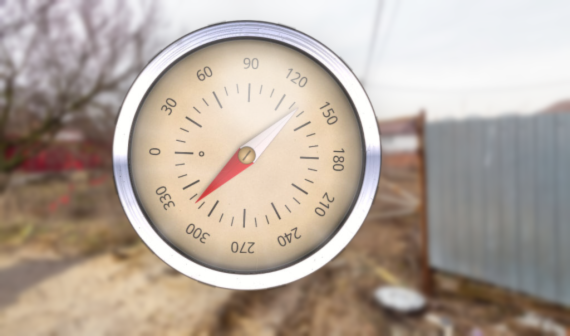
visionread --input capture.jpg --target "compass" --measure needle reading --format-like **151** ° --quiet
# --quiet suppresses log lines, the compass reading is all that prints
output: **315** °
